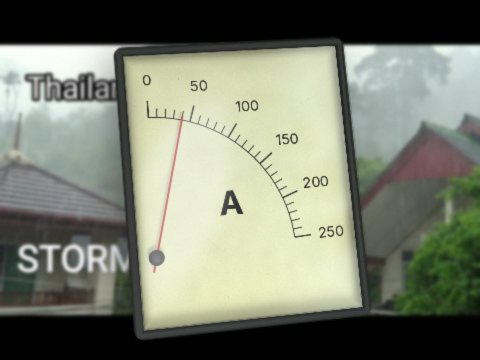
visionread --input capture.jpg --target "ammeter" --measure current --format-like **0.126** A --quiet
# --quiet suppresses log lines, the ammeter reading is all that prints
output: **40** A
